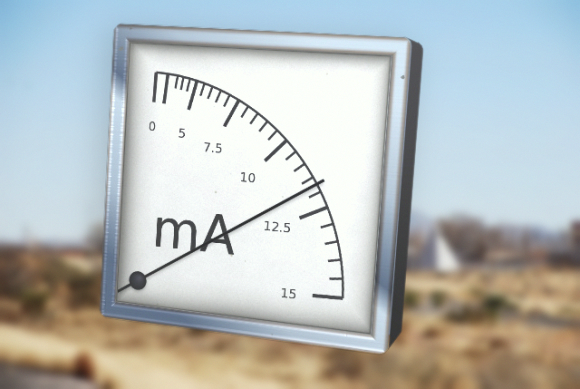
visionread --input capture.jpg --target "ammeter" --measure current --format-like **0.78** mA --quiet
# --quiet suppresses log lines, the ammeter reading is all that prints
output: **11.75** mA
